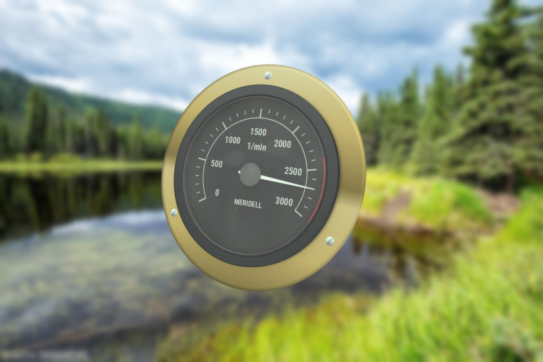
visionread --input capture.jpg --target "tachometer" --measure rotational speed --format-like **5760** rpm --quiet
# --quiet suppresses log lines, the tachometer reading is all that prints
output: **2700** rpm
